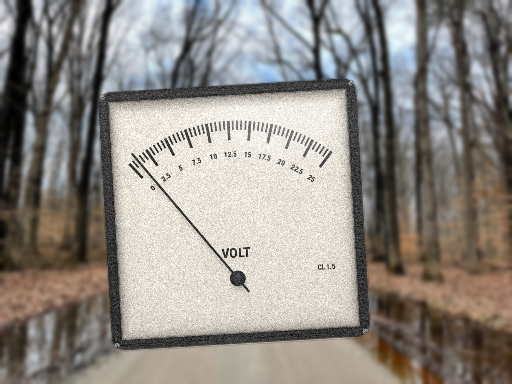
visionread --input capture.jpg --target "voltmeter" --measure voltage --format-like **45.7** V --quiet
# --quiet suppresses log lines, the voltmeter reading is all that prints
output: **1** V
